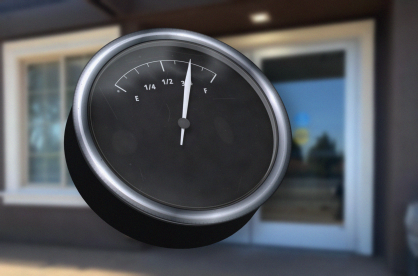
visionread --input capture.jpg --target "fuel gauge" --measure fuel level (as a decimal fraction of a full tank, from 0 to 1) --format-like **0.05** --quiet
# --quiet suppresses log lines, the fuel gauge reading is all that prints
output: **0.75**
